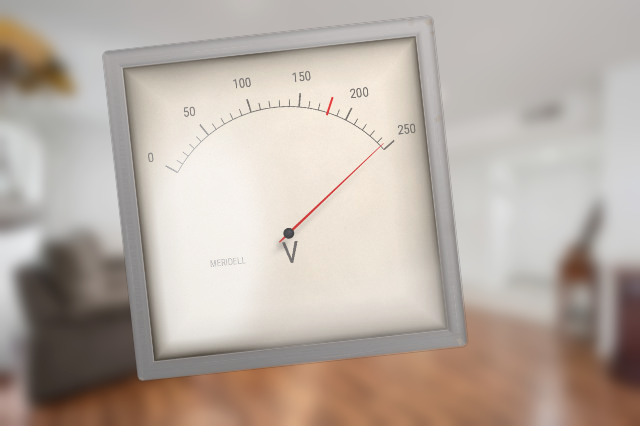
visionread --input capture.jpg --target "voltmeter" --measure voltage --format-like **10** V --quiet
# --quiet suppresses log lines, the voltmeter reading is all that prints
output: **245** V
